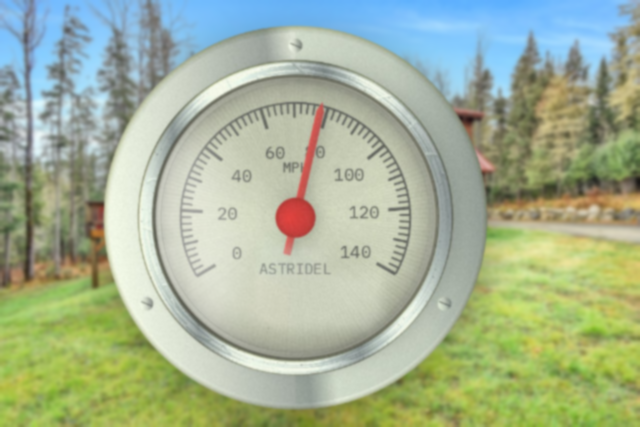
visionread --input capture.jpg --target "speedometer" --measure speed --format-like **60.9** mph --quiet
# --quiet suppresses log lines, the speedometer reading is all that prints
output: **78** mph
